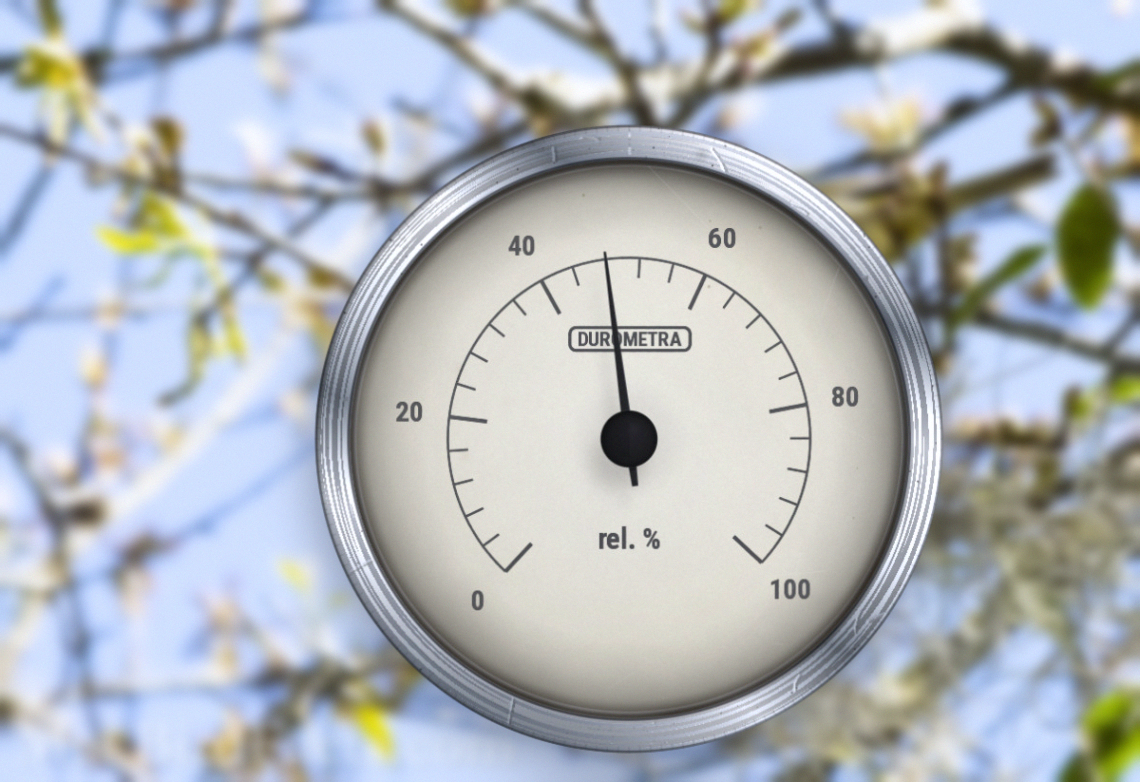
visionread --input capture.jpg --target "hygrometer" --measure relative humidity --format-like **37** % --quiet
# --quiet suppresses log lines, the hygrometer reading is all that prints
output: **48** %
